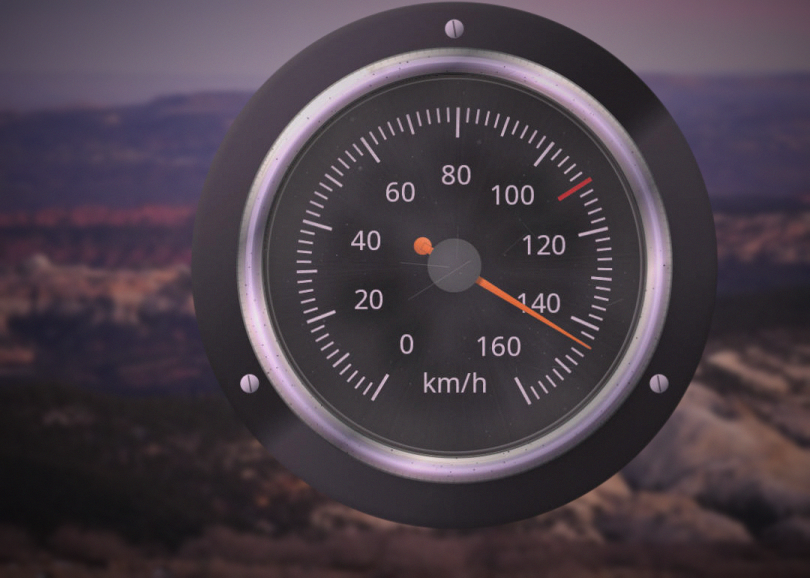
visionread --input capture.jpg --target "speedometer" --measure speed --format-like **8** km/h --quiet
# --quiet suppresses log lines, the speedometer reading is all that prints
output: **144** km/h
